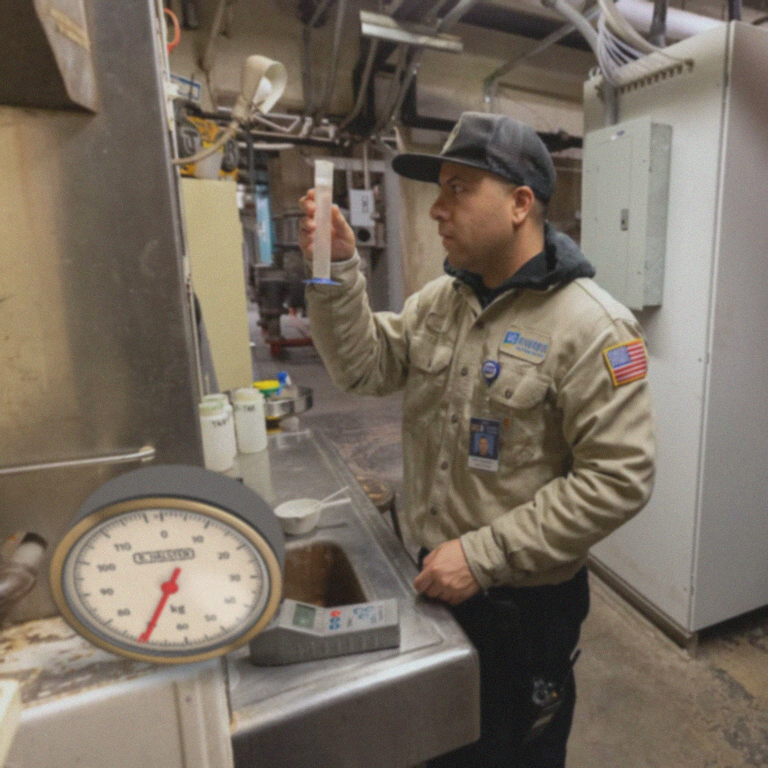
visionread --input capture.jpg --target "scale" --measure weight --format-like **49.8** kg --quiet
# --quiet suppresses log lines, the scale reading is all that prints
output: **70** kg
